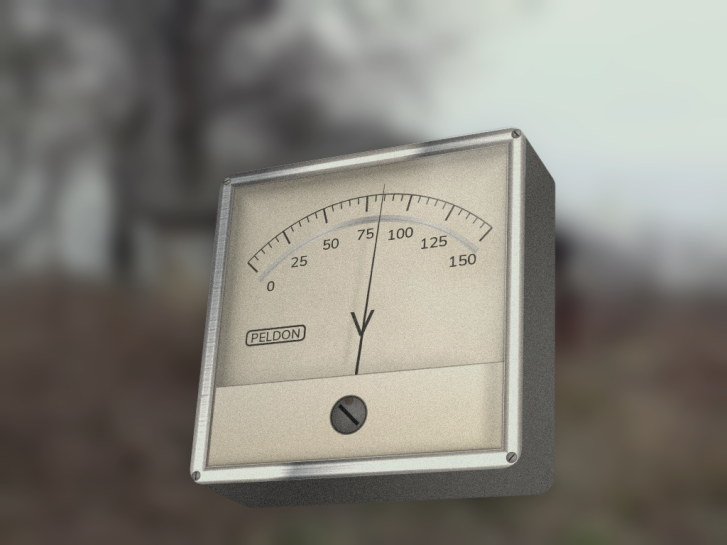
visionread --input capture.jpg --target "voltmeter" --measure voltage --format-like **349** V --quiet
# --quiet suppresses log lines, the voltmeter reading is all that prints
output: **85** V
